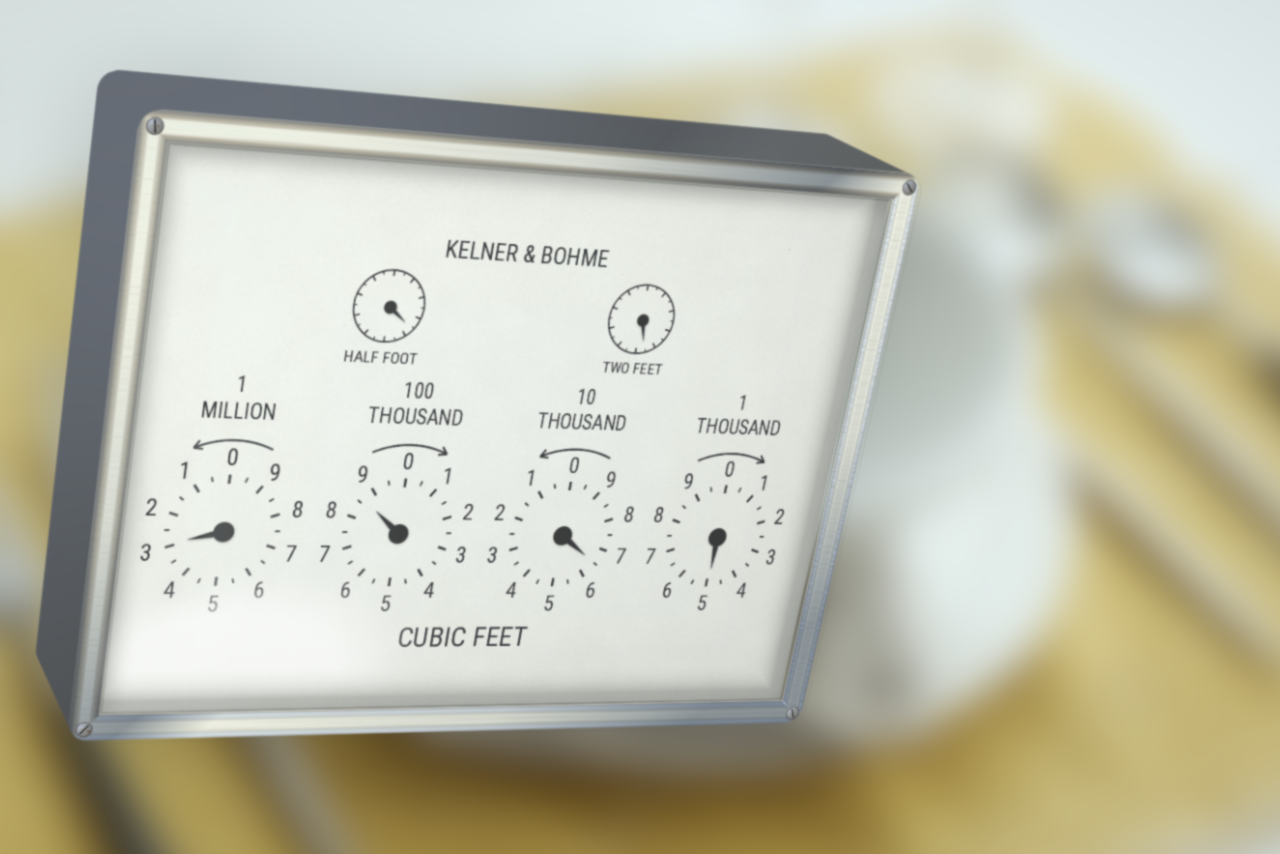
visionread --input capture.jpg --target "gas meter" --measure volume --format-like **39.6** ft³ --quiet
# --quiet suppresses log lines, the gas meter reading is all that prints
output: **286500** ft³
